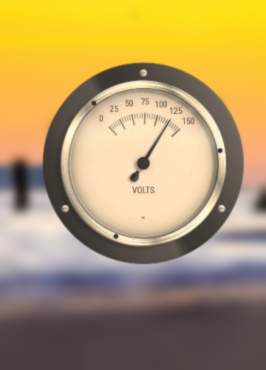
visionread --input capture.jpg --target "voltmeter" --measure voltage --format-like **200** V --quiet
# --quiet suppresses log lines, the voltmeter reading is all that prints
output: **125** V
